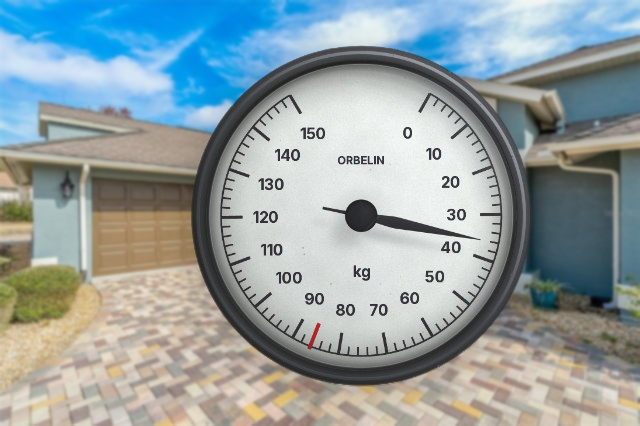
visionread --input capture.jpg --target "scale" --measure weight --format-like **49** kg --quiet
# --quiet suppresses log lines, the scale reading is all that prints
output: **36** kg
